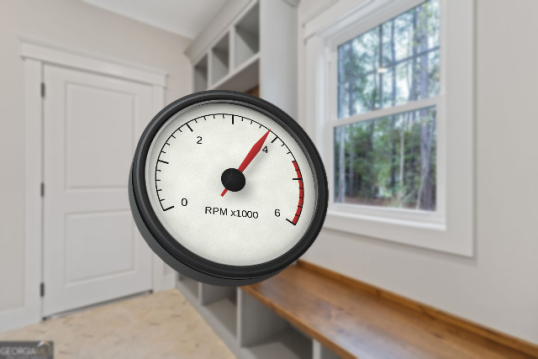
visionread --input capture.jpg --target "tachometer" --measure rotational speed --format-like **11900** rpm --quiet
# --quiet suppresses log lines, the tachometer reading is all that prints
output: **3800** rpm
